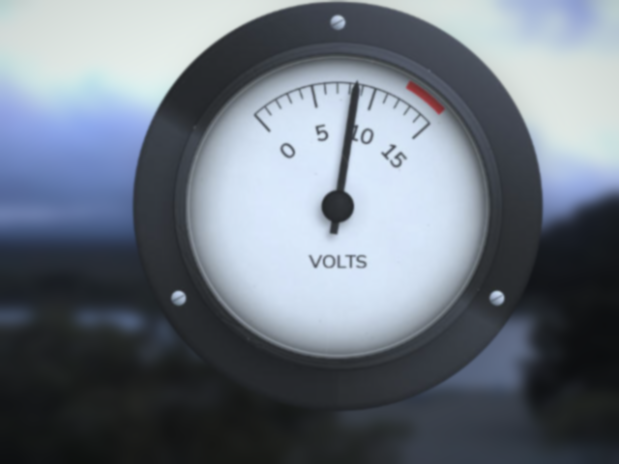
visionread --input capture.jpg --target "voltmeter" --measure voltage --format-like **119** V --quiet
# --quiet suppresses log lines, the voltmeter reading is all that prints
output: **8.5** V
